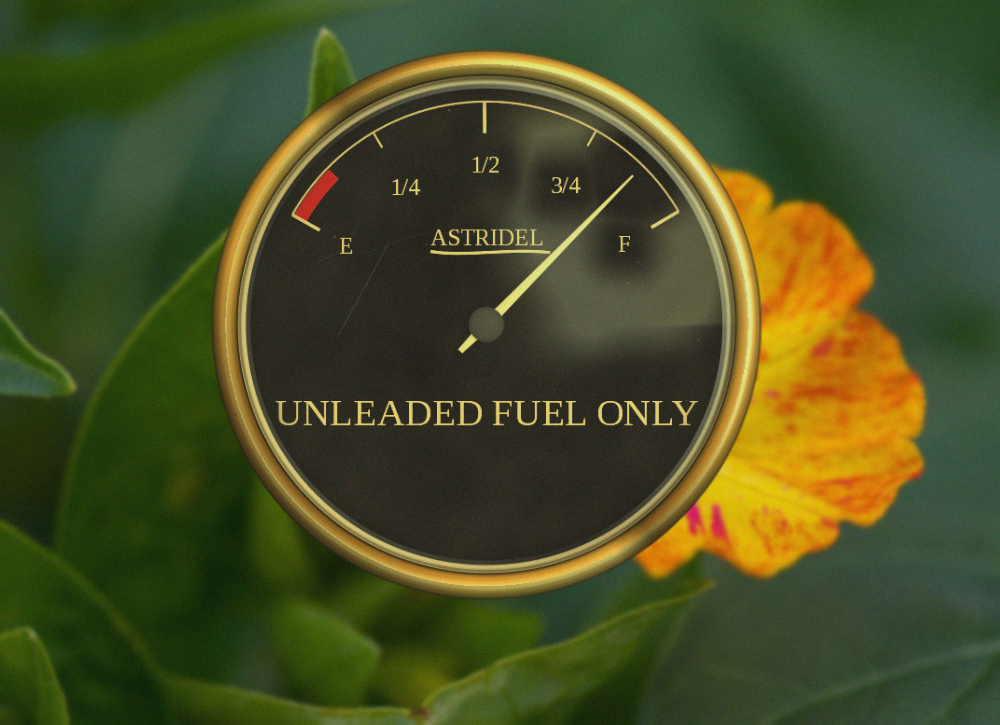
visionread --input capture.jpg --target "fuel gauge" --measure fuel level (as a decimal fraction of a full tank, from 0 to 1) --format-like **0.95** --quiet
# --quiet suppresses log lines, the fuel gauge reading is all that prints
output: **0.875**
